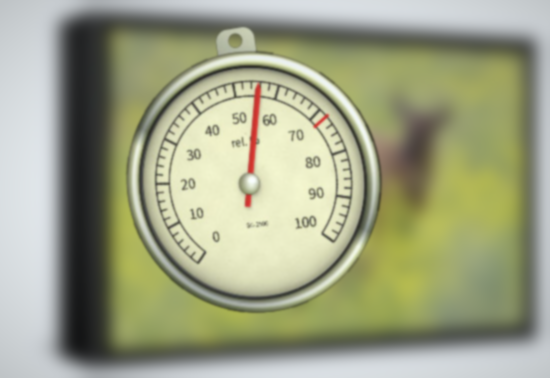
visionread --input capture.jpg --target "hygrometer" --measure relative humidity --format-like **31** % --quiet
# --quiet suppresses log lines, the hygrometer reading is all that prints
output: **56** %
